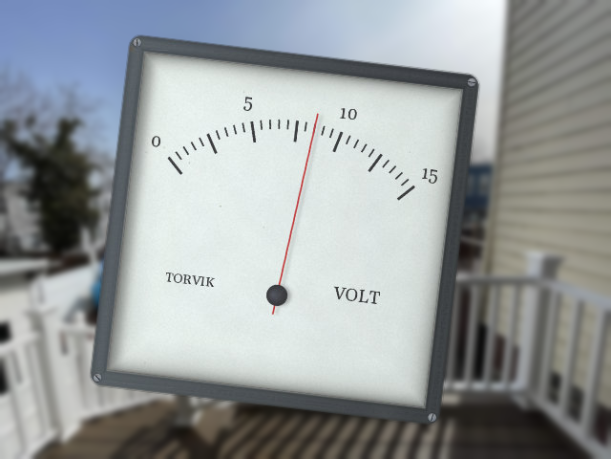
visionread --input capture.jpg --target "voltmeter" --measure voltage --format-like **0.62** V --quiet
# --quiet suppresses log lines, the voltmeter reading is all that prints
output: **8.5** V
